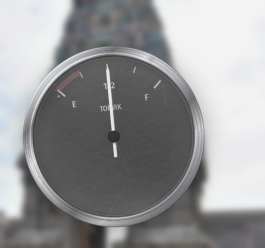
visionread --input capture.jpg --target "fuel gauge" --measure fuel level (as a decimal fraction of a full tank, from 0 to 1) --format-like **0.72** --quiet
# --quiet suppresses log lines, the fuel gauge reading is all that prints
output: **0.5**
